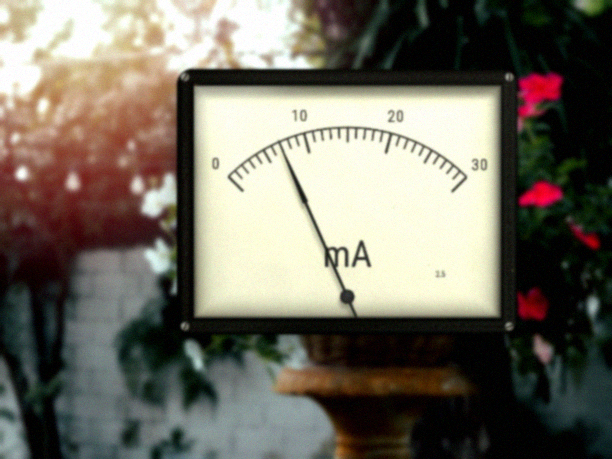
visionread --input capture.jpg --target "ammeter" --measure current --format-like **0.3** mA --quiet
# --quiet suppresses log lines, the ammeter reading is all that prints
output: **7** mA
